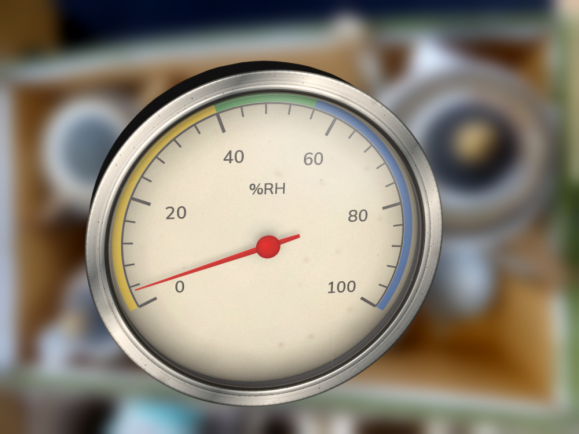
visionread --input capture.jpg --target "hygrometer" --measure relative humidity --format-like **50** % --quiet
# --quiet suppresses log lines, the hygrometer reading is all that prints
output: **4** %
